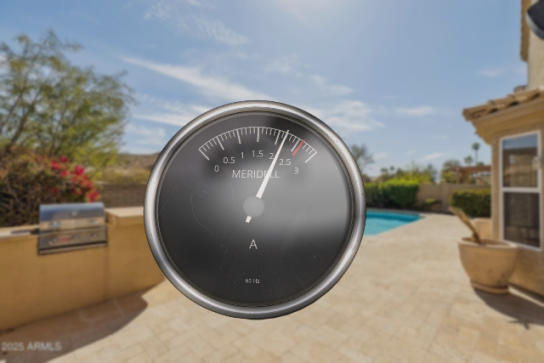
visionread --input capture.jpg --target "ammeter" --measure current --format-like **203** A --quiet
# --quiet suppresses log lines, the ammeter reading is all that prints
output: **2.2** A
